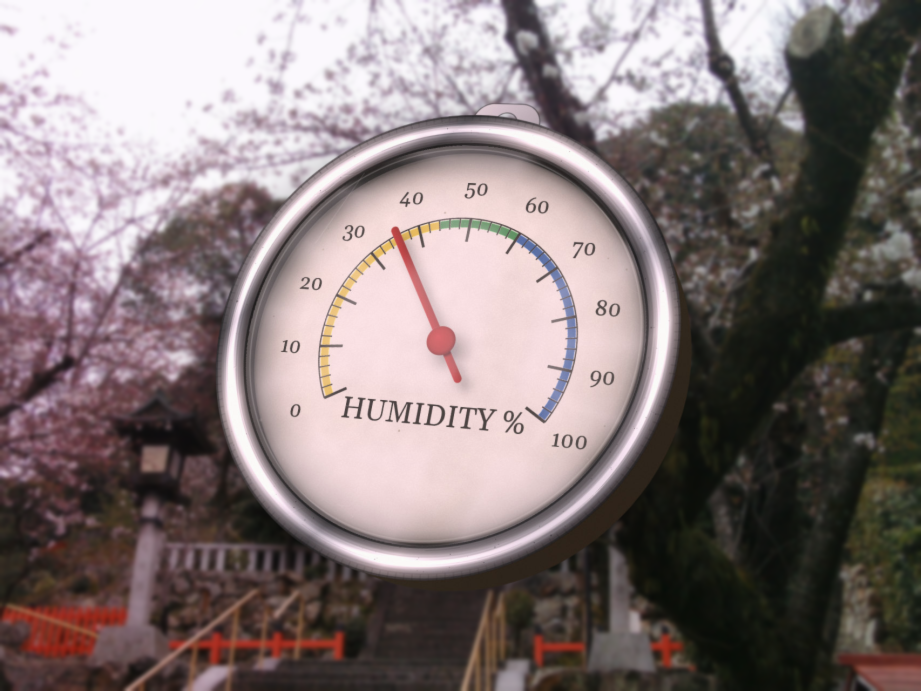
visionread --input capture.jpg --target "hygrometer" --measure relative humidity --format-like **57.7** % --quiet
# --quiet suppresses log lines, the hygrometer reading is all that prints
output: **36** %
